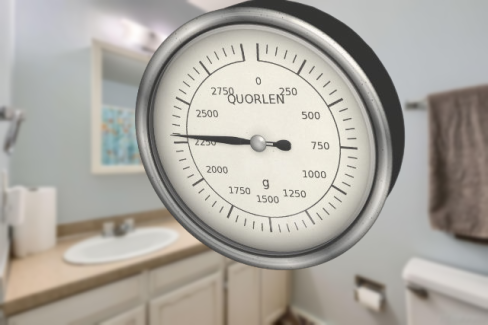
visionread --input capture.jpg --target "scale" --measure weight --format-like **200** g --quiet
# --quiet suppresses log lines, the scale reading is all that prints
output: **2300** g
